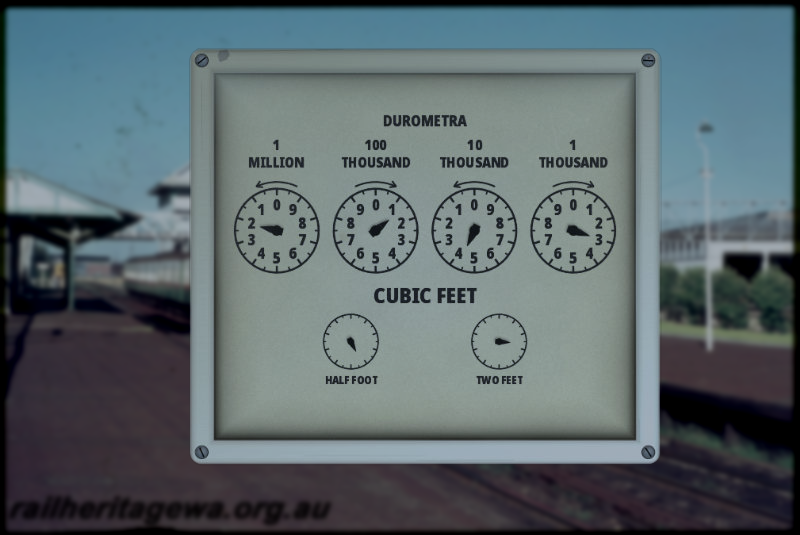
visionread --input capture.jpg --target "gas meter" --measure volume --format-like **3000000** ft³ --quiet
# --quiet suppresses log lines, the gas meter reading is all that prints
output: **214300** ft³
